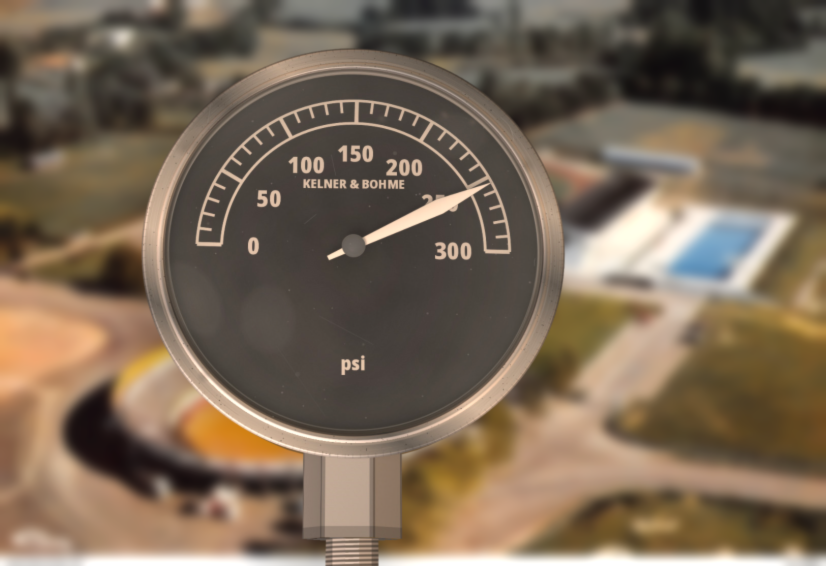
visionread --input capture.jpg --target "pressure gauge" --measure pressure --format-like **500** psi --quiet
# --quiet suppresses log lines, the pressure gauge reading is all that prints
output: **255** psi
